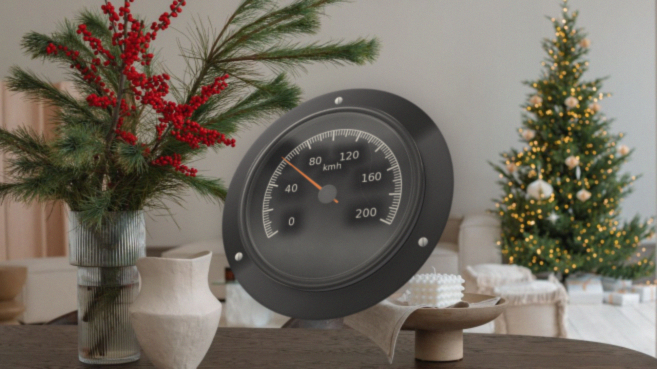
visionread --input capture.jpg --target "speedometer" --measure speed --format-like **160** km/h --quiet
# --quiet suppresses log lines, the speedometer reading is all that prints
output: **60** km/h
